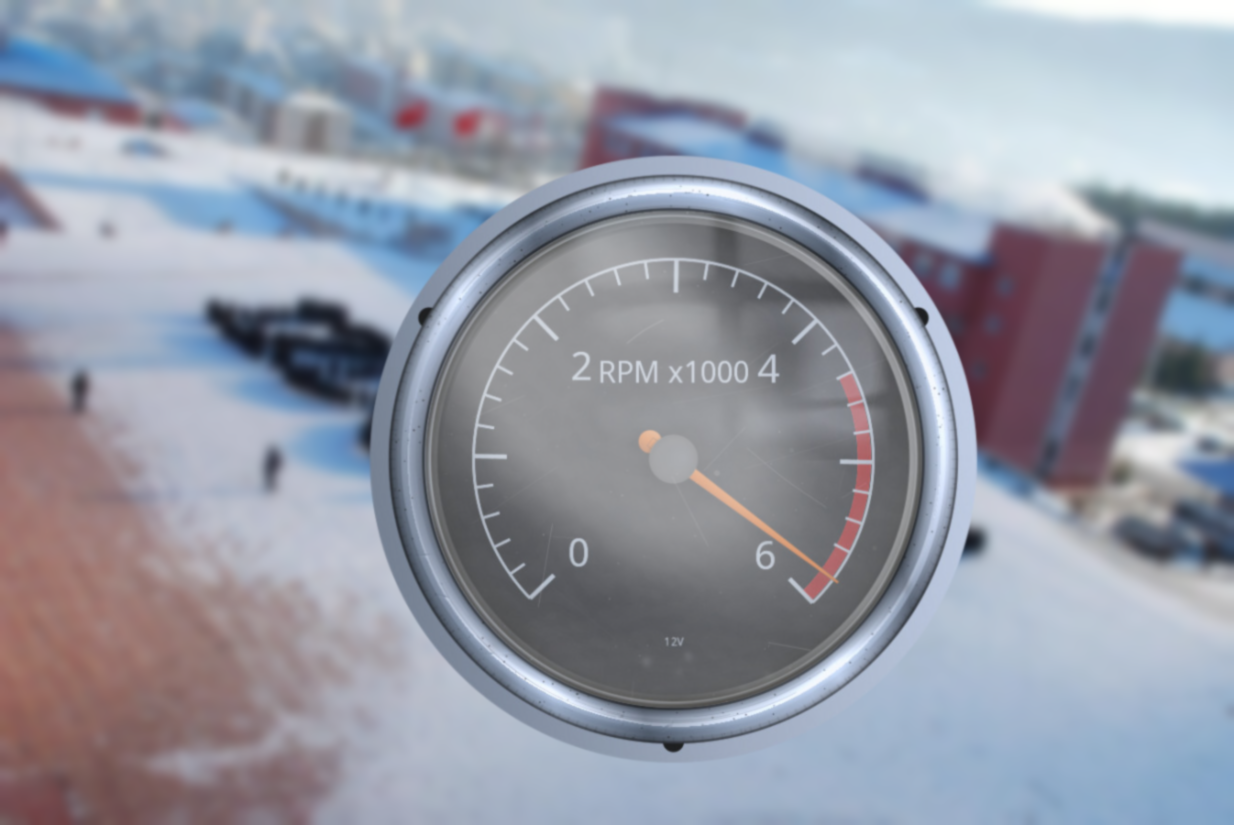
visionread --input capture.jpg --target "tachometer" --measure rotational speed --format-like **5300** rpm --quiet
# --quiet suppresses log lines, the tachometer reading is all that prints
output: **5800** rpm
